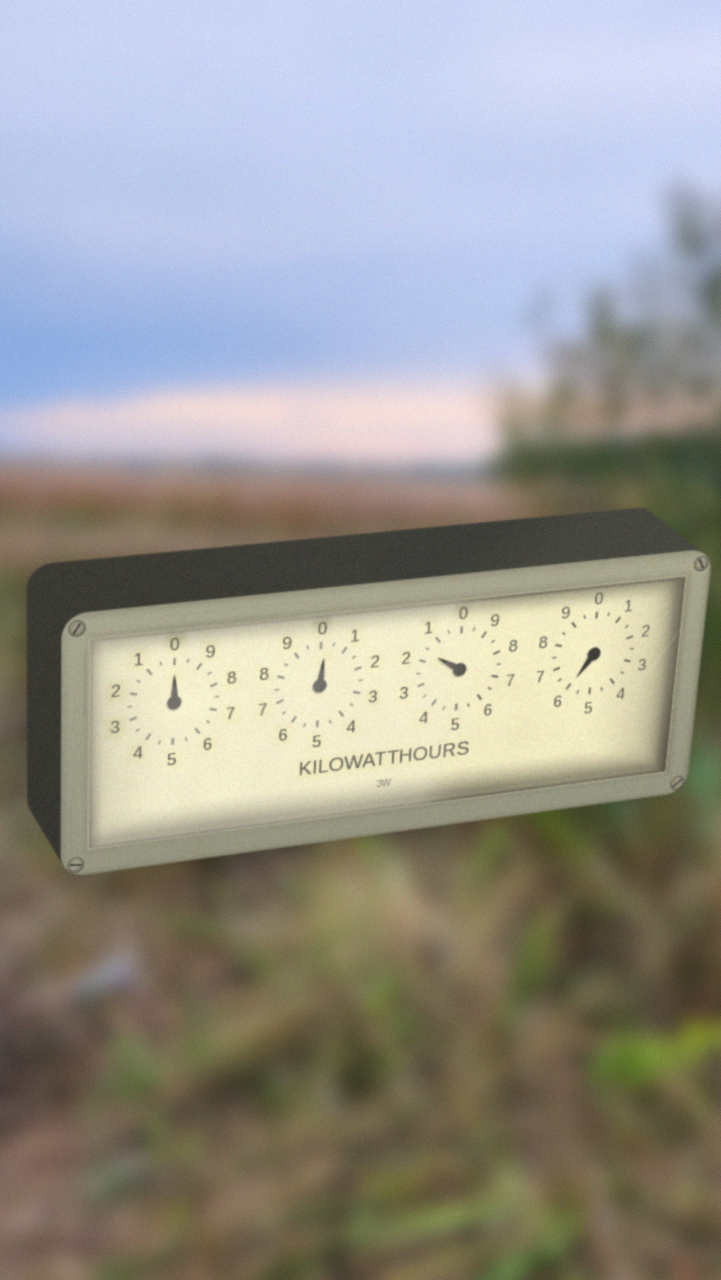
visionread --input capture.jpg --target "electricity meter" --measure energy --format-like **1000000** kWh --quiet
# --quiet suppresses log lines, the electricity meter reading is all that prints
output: **16** kWh
